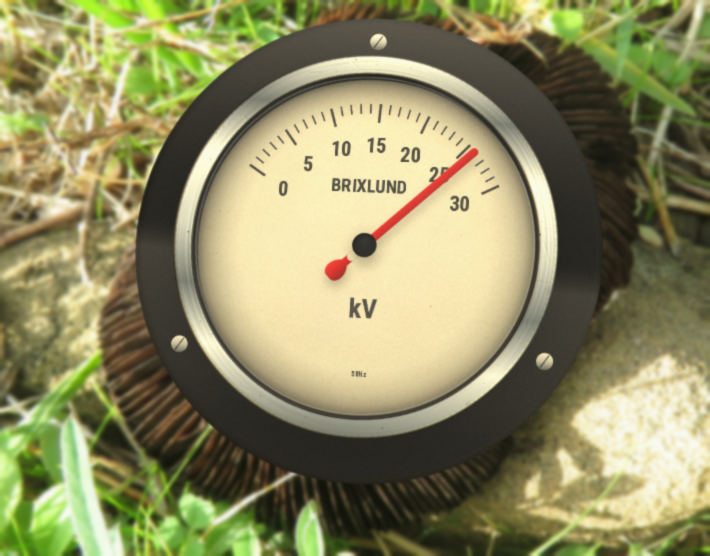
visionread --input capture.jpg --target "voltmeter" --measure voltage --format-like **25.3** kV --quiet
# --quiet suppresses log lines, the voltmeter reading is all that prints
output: **26** kV
